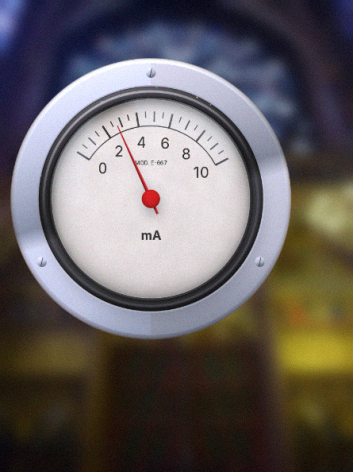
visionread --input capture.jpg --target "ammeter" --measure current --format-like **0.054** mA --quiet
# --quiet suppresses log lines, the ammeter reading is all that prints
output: **2.75** mA
